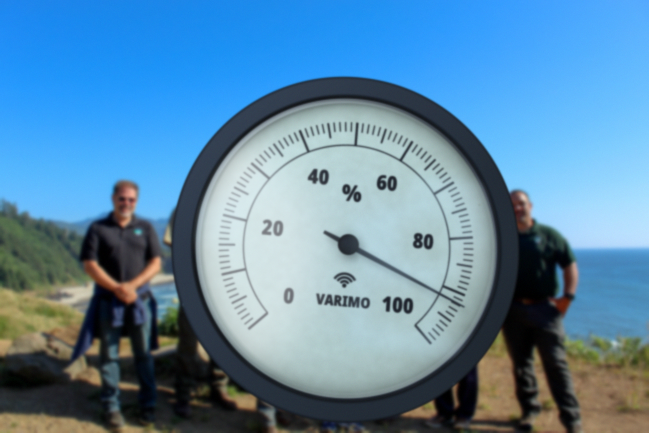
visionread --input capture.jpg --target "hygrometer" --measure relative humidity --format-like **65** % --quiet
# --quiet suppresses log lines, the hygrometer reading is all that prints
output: **92** %
